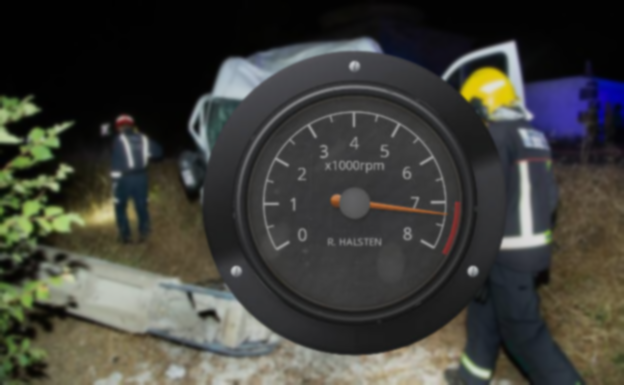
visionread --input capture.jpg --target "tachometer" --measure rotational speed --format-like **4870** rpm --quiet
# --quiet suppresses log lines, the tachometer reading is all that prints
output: **7250** rpm
